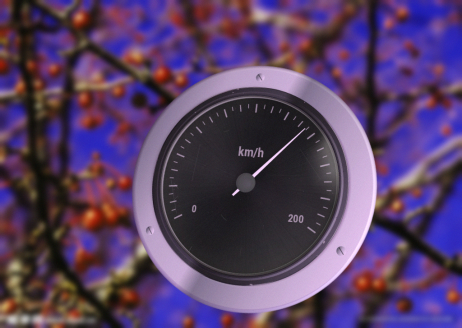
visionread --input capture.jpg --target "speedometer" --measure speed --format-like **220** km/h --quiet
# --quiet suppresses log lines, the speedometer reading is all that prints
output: **135** km/h
